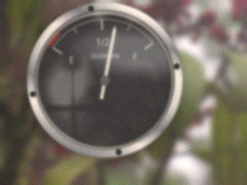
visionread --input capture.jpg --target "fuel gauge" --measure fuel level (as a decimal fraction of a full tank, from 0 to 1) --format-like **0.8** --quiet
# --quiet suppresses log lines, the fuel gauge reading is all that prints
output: **0.625**
